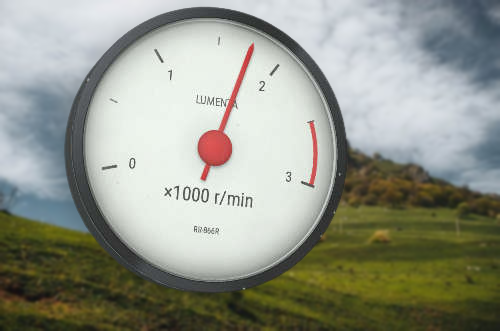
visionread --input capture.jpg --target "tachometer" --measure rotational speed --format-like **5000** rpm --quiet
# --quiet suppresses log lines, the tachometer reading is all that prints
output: **1750** rpm
